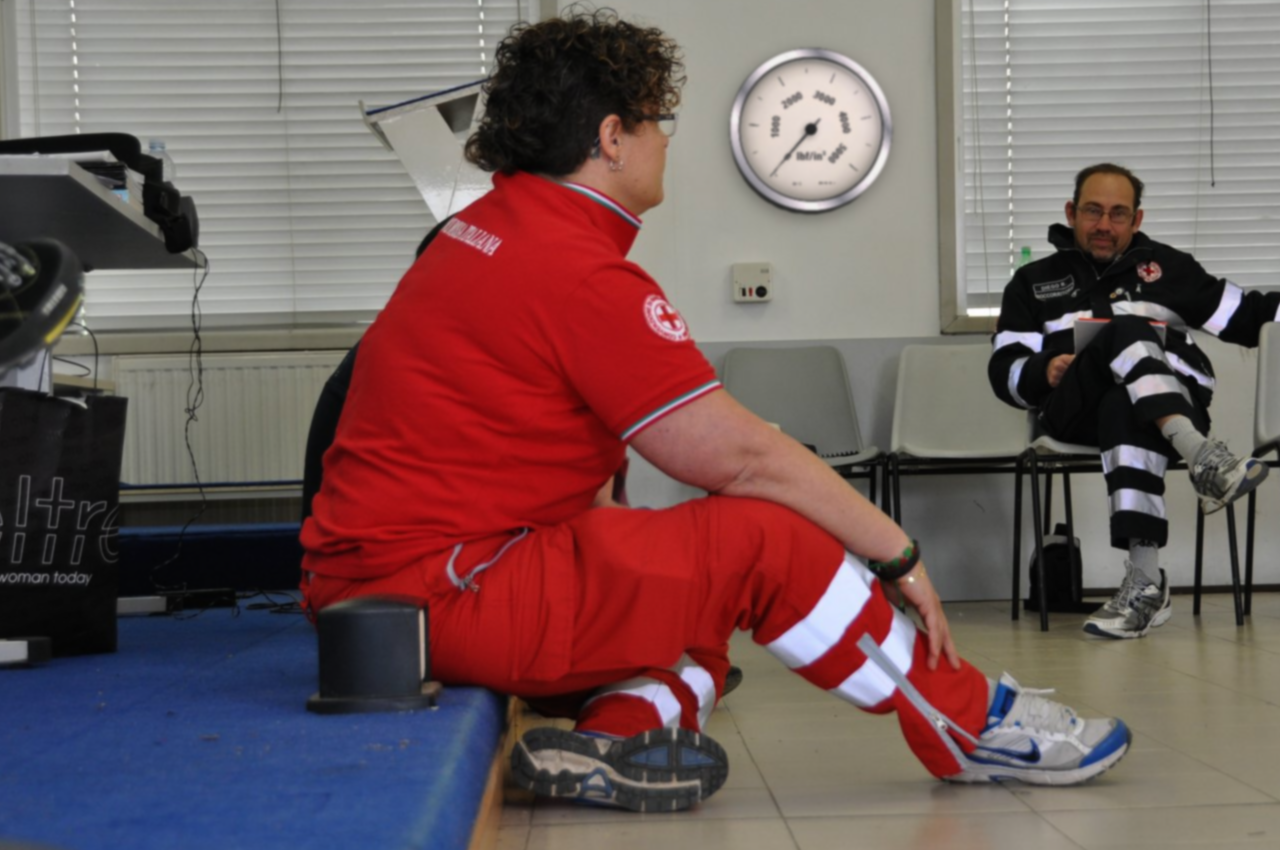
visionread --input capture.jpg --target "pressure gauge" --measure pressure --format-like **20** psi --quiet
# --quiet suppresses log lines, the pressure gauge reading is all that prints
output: **0** psi
